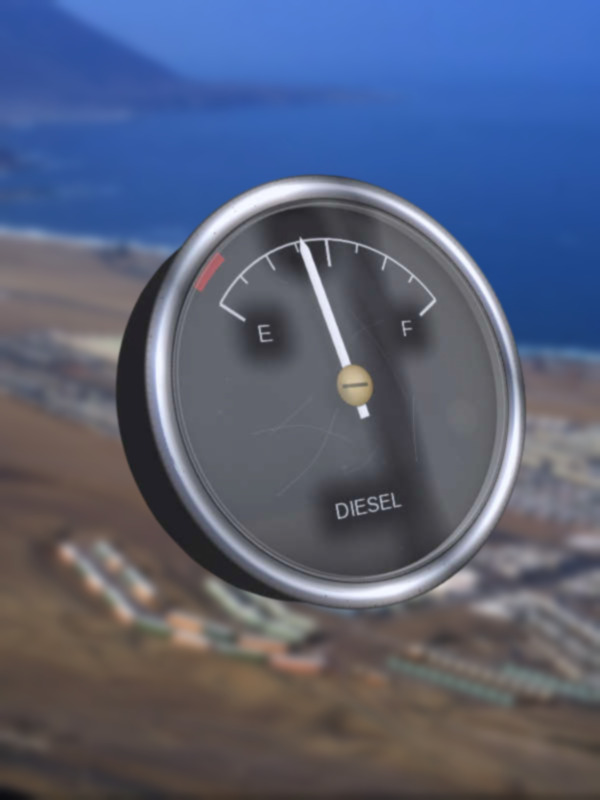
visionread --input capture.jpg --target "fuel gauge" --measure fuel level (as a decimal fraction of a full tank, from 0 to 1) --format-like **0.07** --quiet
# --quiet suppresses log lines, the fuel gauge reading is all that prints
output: **0.375**
